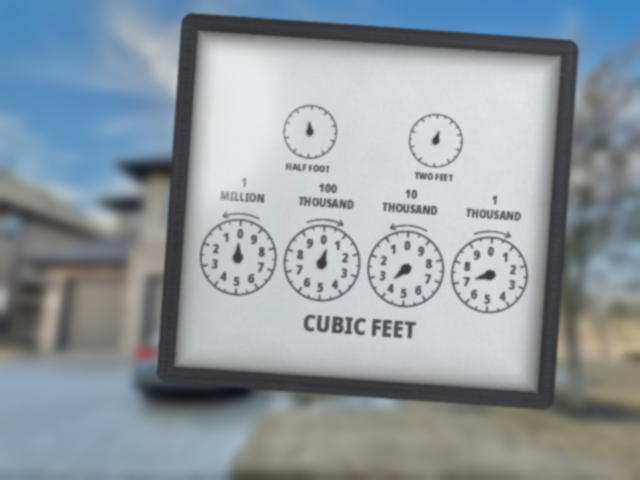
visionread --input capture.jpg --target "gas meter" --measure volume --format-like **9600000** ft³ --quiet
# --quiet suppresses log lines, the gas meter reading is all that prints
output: **3700** ft³
